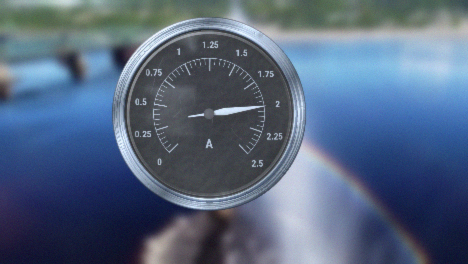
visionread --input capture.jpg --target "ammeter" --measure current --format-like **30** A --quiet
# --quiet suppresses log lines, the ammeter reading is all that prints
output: **2** A
